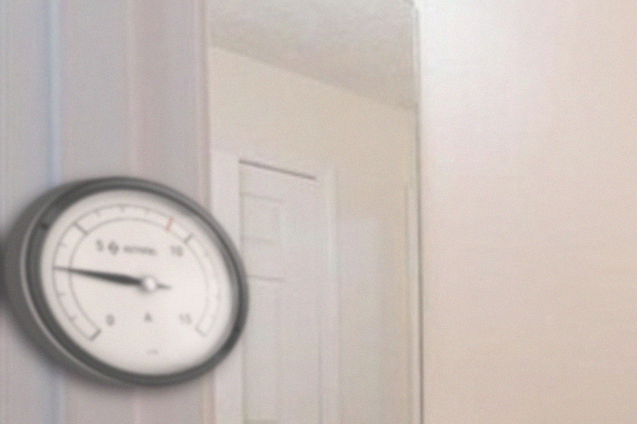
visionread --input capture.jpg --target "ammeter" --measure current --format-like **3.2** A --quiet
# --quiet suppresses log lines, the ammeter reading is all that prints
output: **3** A
